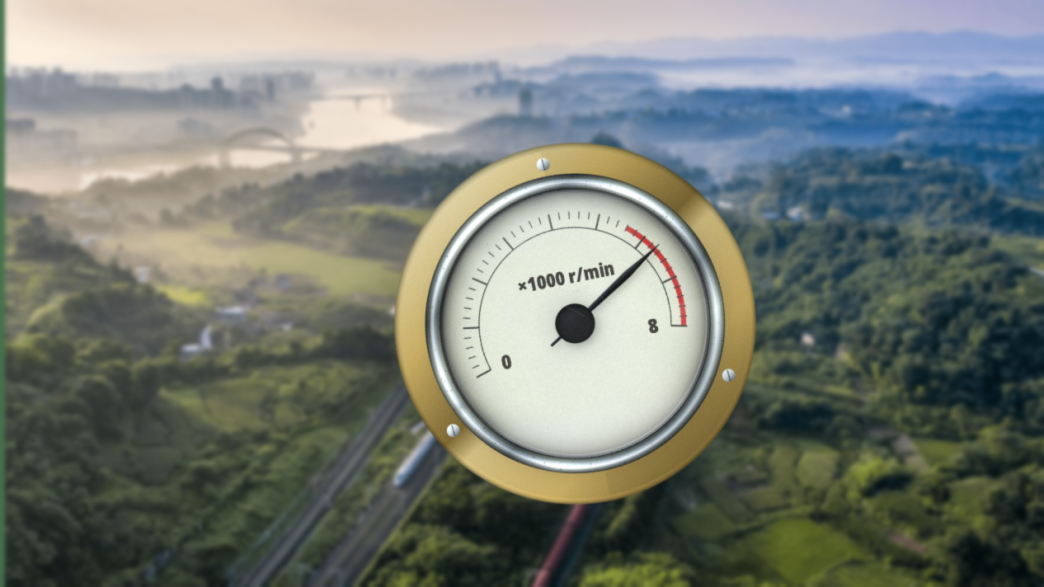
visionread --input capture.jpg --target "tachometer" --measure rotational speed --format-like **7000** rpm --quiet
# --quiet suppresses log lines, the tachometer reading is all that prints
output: **6300** rpm
